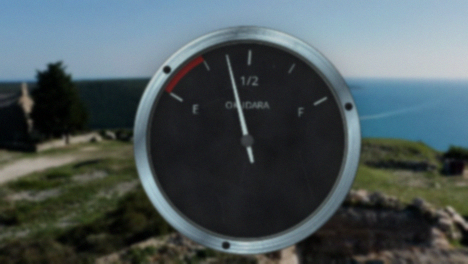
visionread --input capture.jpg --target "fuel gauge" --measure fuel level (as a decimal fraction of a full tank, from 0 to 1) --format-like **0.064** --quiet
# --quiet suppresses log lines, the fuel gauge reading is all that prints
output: **0.375**
